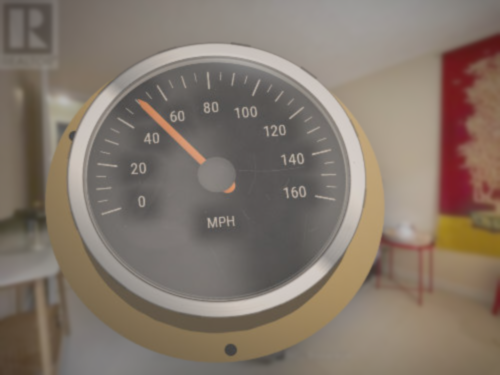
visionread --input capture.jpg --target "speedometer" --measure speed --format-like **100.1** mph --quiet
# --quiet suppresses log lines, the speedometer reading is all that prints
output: **50** mph
